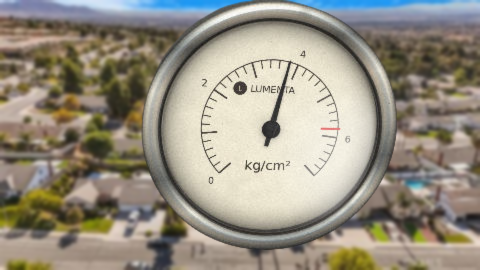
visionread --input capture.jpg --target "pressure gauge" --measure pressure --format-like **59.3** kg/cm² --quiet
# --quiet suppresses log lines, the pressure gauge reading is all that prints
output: **3.8** kg/cm²
